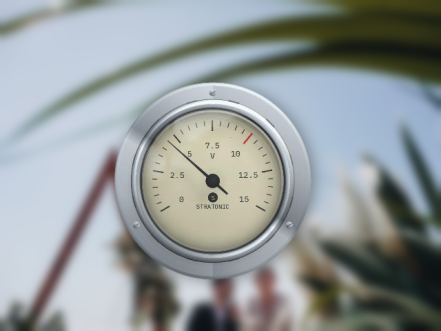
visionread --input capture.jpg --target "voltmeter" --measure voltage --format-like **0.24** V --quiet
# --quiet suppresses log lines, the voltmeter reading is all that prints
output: **4.5** V
